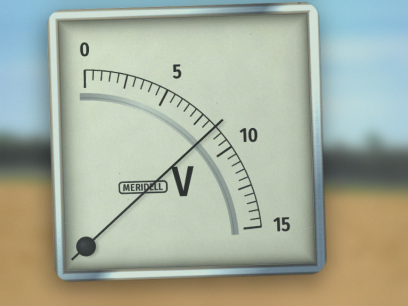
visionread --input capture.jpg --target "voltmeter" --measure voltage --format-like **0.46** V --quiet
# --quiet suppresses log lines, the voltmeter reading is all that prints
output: **8.5** V
